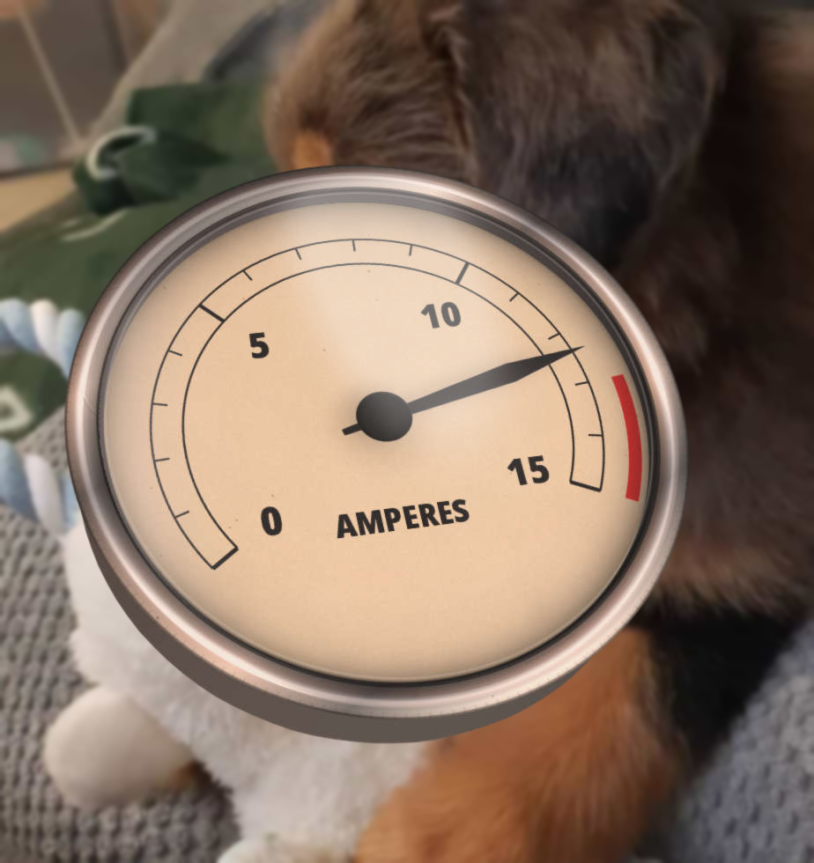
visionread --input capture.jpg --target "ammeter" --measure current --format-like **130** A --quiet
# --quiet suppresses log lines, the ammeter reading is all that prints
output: **12.5** A
